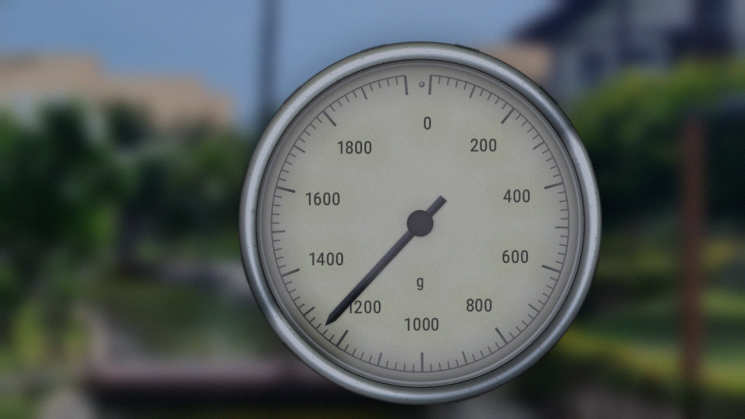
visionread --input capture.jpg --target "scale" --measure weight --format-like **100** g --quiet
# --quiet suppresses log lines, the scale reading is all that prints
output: **1250** g
